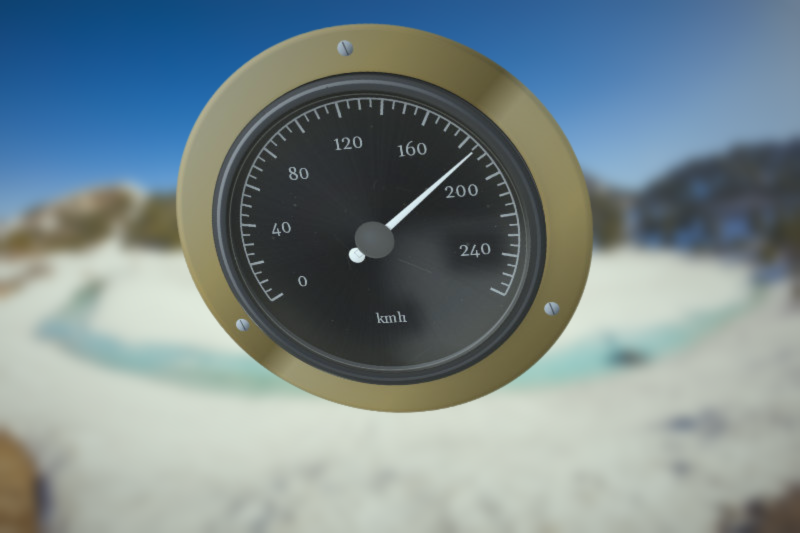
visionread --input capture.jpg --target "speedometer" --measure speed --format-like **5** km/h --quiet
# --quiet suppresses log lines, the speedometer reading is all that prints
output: **185** km/h
